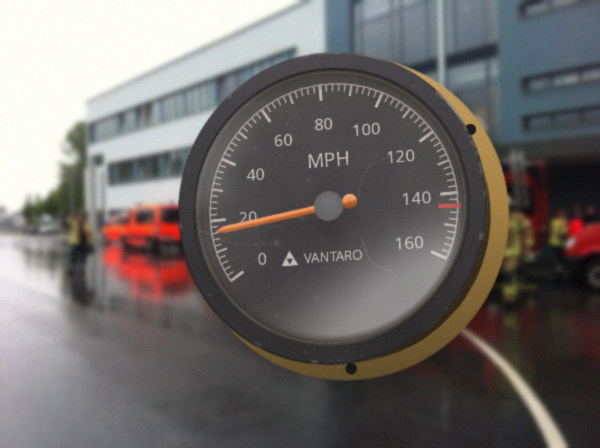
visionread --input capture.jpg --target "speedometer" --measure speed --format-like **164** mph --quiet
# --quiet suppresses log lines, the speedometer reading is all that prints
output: **16** mph
